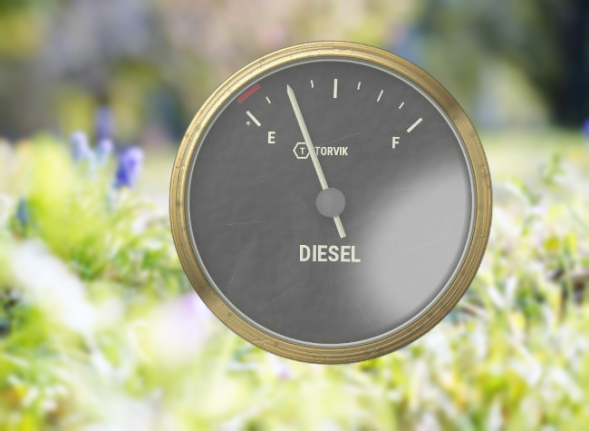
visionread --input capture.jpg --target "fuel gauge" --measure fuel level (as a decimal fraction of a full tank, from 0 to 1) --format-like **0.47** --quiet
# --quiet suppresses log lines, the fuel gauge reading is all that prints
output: **0.25**
